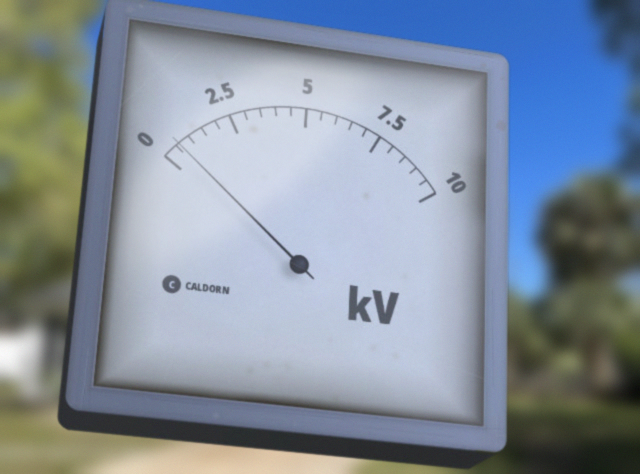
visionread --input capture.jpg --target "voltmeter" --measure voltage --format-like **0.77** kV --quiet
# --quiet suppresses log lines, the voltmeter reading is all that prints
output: **0.5** kV
